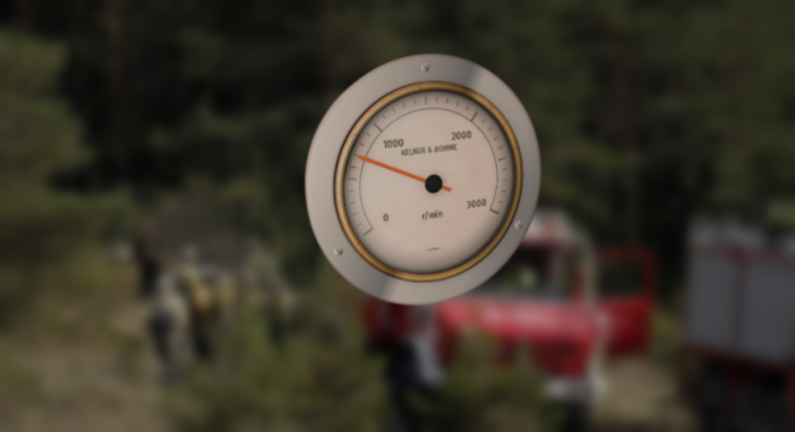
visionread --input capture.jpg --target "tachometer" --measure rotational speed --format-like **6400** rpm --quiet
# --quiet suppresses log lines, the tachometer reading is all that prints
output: **700** rpm
